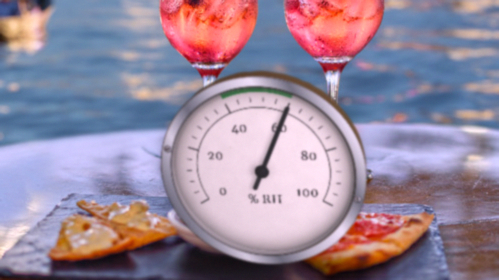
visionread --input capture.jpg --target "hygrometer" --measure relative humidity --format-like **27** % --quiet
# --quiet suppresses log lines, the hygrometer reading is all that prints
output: **60** %
